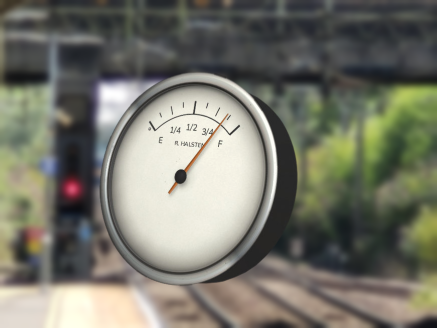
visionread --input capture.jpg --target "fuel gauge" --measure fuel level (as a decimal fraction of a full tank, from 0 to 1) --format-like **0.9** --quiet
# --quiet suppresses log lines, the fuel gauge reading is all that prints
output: **0.875**
